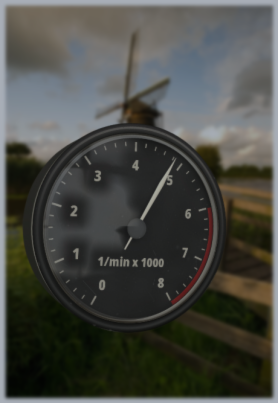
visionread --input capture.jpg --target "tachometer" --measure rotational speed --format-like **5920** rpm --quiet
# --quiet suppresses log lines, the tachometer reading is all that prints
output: **4800** rpm
